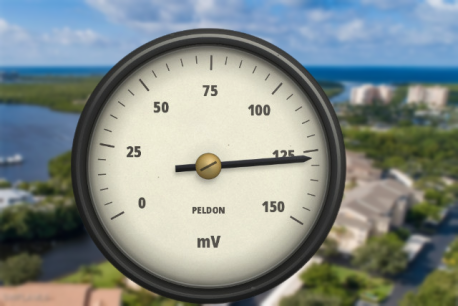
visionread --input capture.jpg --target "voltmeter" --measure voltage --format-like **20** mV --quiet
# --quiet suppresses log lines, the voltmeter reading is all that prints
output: **127.5** mV
